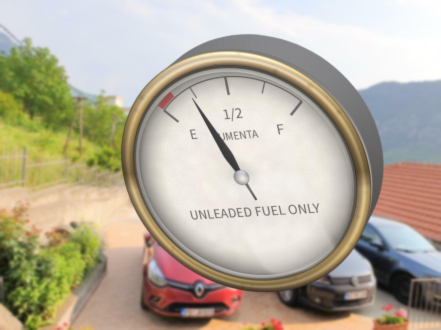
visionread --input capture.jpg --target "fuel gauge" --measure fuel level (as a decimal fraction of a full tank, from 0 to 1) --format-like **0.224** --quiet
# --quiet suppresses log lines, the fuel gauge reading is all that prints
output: **0.25**
